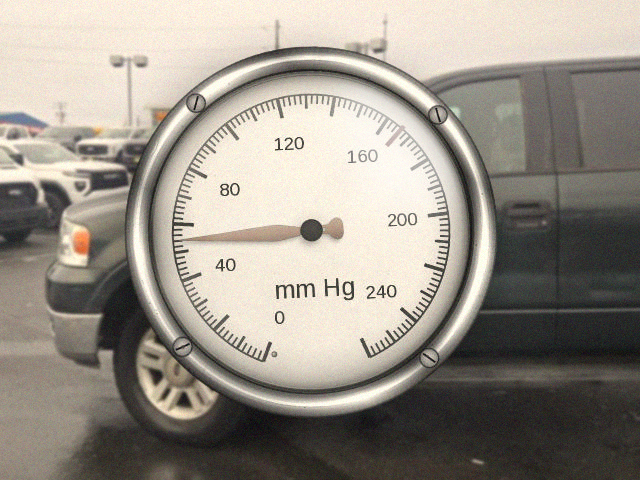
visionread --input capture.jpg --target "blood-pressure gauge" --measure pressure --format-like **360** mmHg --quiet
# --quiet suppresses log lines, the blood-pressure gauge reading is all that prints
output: **54** mmHg
